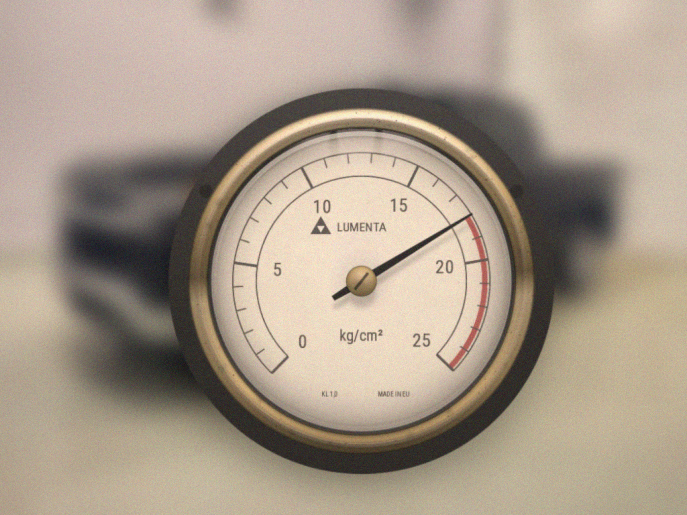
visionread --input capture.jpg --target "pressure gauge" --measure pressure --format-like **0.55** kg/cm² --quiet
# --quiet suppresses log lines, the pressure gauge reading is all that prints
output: **18** kg/cm²
